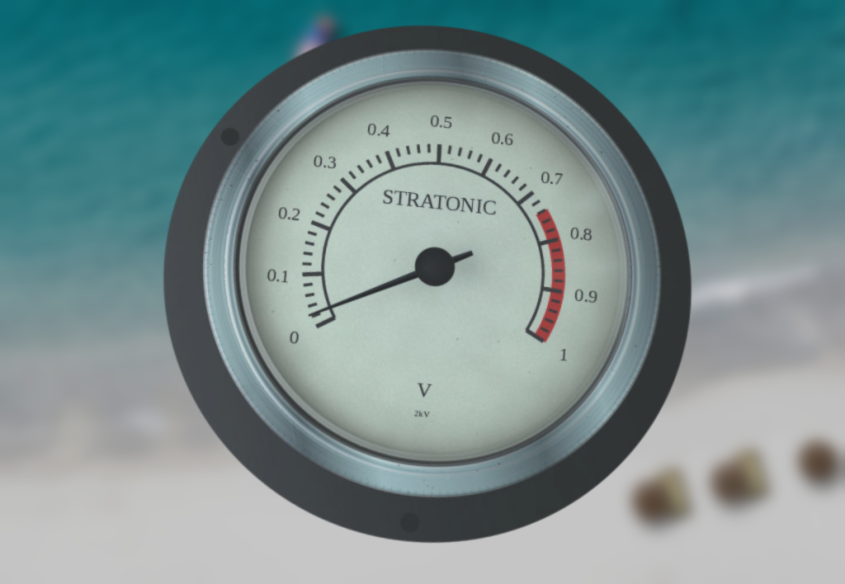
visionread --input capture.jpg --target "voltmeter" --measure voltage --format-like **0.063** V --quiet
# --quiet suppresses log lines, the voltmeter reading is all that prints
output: **0.02** V
